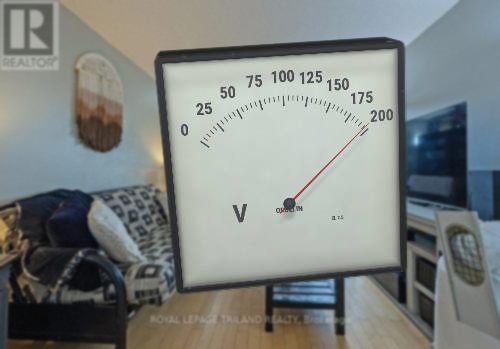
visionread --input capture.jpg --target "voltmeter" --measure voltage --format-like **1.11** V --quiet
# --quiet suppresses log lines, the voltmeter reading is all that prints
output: **195** V
